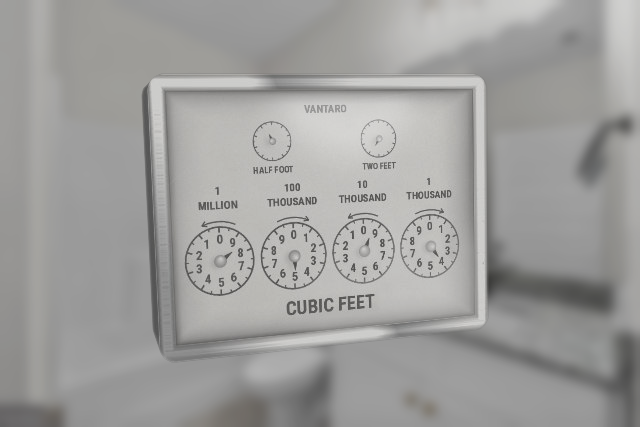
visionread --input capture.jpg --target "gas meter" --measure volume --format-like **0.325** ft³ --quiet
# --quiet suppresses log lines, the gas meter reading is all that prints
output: **849400** ft³
